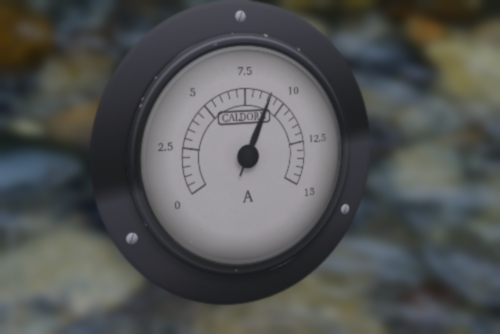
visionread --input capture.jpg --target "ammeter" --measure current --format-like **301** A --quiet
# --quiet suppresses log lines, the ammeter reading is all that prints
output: **9** A
